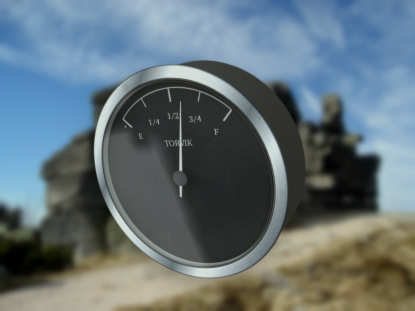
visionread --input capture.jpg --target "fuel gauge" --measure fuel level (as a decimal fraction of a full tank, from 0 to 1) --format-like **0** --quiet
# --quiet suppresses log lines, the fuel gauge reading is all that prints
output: **0.625**
